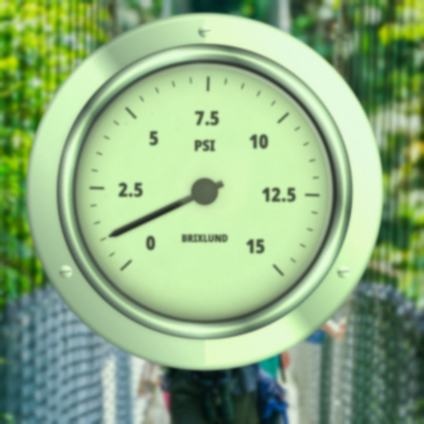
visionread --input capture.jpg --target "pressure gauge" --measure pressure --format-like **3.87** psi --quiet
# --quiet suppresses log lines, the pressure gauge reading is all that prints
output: **1** psi
